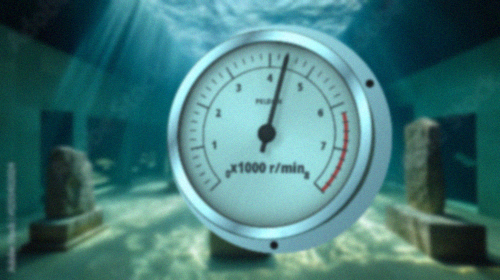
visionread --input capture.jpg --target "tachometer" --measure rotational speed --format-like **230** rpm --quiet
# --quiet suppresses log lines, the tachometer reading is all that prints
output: **4400** rpm
